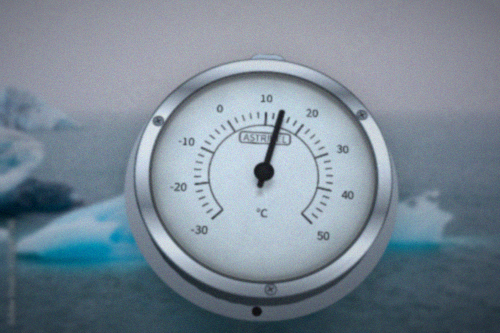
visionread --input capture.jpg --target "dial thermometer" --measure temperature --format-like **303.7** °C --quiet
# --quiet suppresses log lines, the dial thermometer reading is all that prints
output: **14** °C
